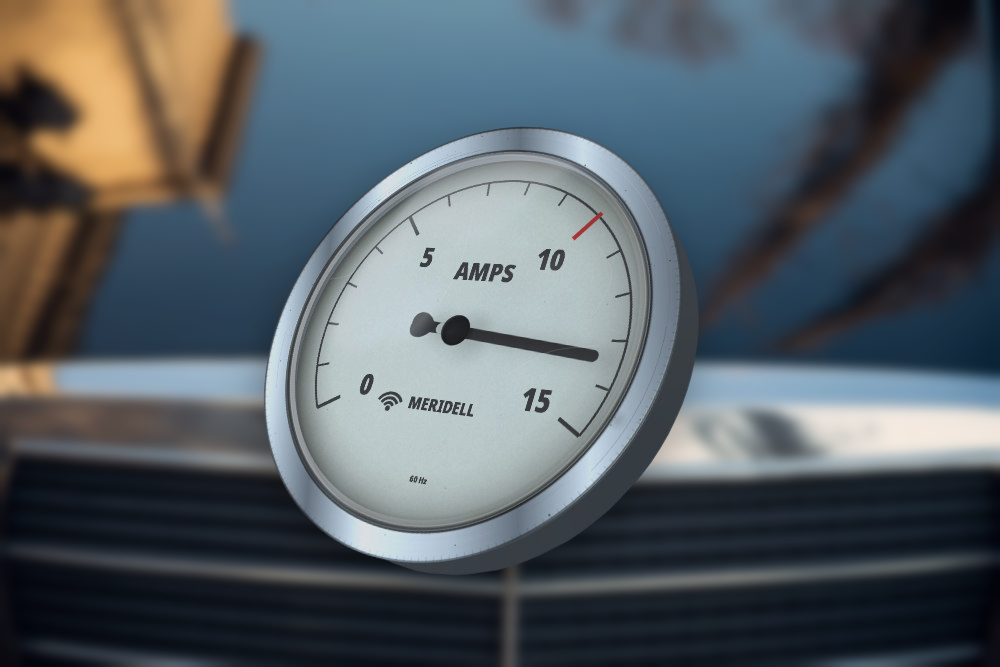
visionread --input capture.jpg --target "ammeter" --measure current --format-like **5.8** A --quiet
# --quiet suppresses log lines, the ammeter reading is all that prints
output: **13.5** A
